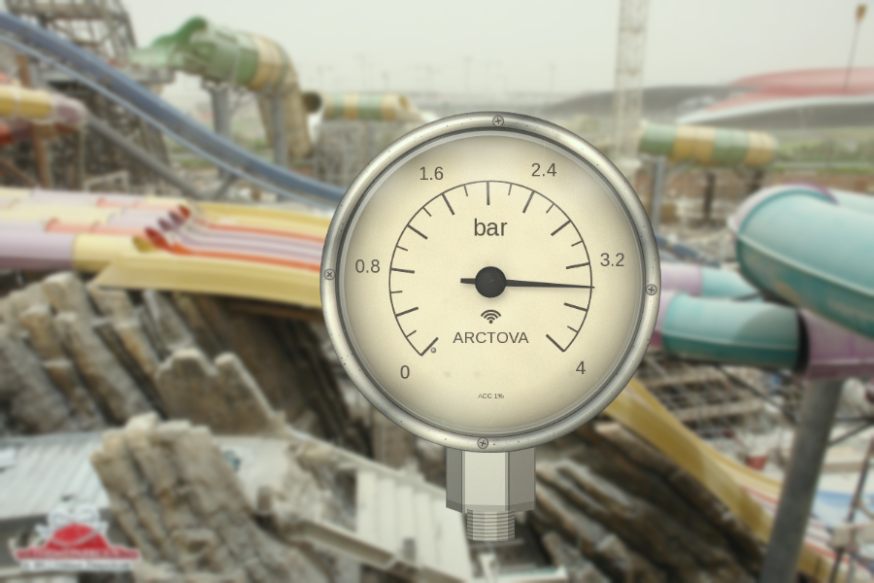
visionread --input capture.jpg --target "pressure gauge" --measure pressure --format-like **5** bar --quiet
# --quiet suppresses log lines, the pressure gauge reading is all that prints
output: **3.4** bar
